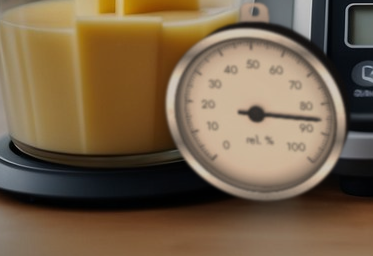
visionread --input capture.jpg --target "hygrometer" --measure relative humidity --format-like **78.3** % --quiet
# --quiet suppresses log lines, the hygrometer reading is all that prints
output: **85** %
